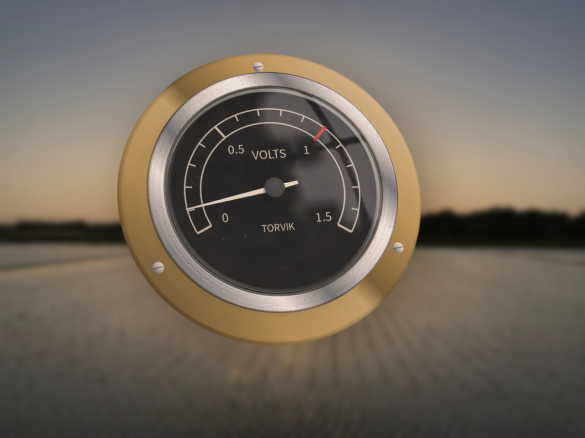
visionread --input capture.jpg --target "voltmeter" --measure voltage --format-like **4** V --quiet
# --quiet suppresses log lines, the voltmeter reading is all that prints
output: **0.1** V
